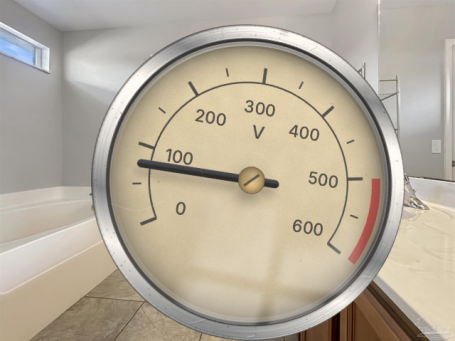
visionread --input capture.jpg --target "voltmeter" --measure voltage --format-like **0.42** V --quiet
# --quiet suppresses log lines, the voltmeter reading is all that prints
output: **75** V
